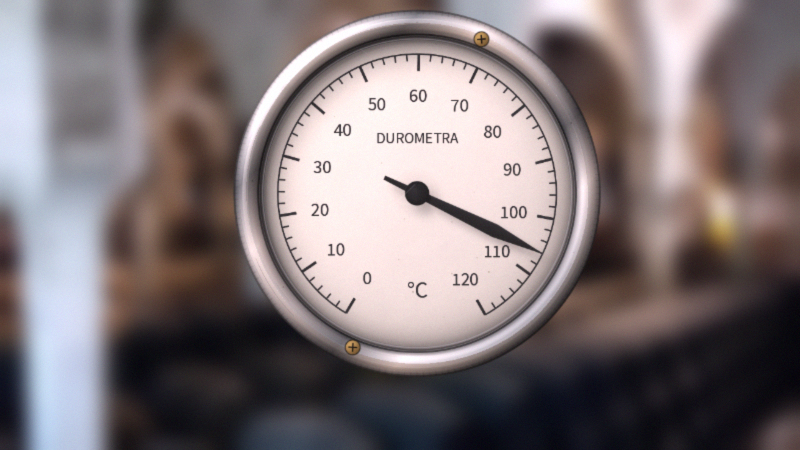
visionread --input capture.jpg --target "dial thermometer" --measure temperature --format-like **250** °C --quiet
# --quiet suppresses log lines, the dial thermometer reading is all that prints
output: **106** °C
